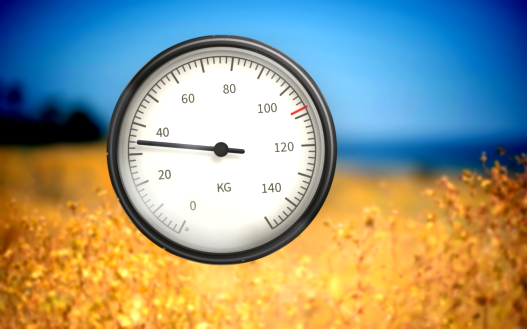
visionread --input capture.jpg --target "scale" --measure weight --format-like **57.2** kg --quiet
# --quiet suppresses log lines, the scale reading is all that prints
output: **34** kg
